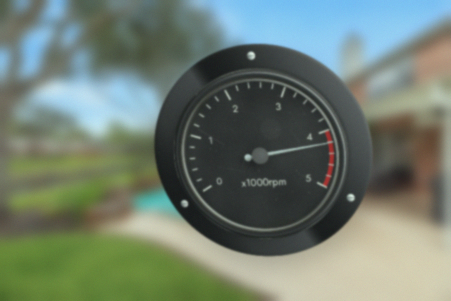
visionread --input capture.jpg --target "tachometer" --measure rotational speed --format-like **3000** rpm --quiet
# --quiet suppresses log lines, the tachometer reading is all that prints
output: **4200** rpm
